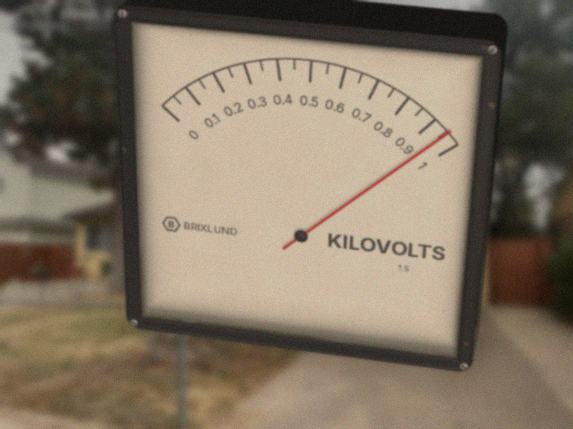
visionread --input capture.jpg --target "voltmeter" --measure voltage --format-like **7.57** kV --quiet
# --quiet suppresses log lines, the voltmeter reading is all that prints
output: **0.95** kV
